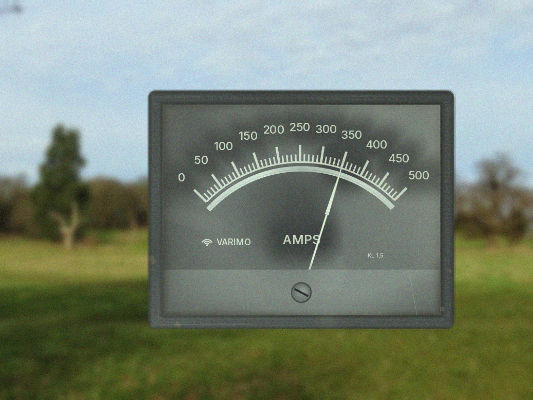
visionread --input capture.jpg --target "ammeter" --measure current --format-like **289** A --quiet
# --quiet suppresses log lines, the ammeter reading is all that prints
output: **350** A
